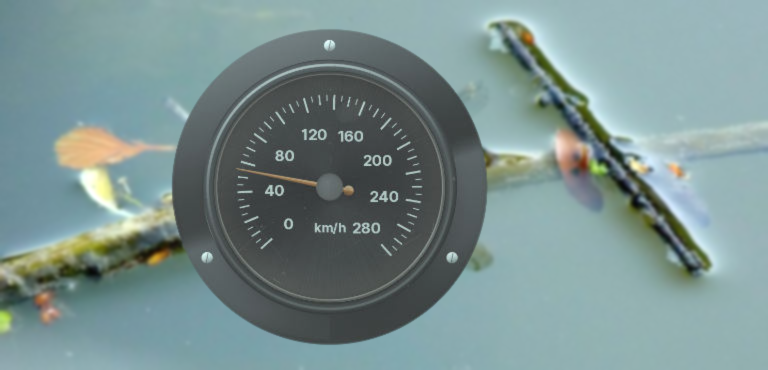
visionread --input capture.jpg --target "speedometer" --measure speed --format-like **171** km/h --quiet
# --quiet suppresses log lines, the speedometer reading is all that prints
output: **55** km/h
